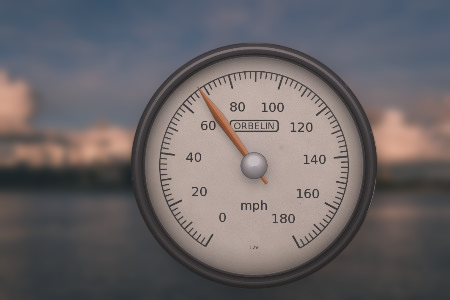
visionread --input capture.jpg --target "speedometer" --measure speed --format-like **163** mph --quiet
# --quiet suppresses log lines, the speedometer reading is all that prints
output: **68** mph
